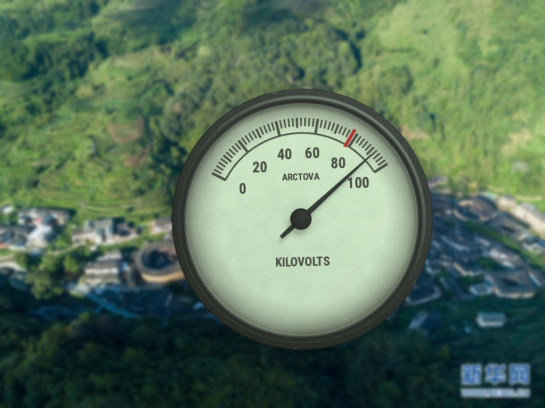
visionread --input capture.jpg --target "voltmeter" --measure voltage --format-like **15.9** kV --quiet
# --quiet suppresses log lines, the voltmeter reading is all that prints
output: **92** kV
